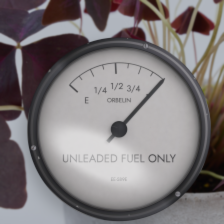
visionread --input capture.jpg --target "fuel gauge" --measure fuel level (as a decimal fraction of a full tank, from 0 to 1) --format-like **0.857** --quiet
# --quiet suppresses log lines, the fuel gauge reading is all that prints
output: **1**
